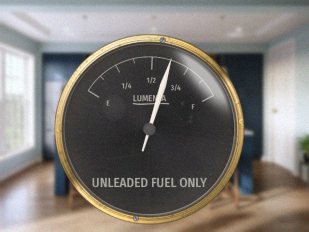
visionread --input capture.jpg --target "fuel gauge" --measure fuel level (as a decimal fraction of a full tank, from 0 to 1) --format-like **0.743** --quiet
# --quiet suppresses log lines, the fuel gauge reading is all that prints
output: **0.625**
